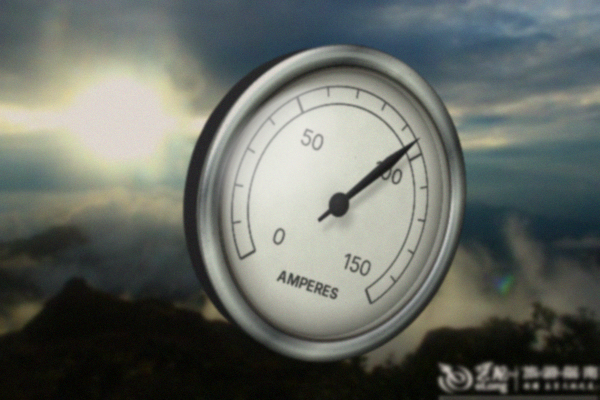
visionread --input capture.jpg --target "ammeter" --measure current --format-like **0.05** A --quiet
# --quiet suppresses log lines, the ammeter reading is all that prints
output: **95** A
